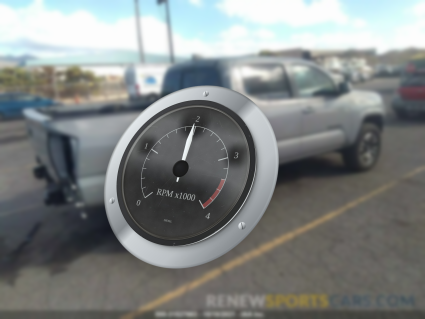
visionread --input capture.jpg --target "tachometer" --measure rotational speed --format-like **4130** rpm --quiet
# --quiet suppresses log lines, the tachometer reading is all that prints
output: **2000** rpm
